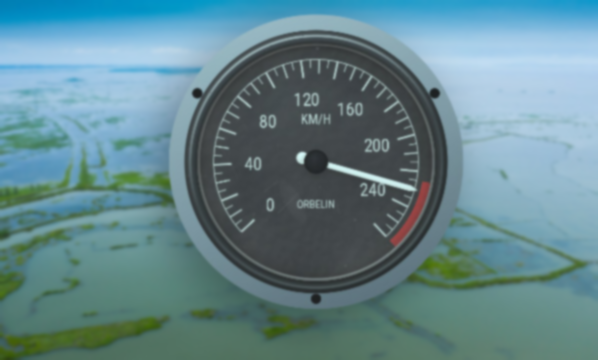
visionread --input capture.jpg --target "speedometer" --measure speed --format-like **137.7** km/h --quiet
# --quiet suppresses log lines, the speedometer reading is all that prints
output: **230** km/h
